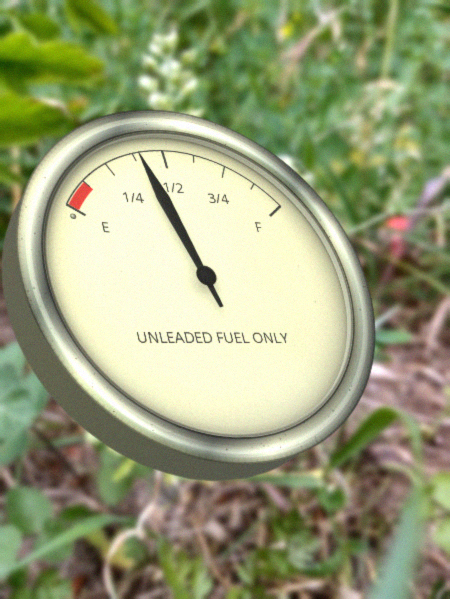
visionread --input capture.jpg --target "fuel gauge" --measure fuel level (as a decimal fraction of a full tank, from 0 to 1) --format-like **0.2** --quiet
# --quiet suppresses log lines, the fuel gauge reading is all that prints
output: **0.375**
